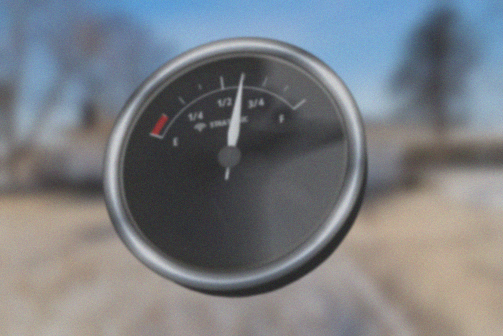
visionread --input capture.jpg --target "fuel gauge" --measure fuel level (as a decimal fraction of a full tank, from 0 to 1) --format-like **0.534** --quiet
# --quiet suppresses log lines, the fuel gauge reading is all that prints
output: **0.625**
